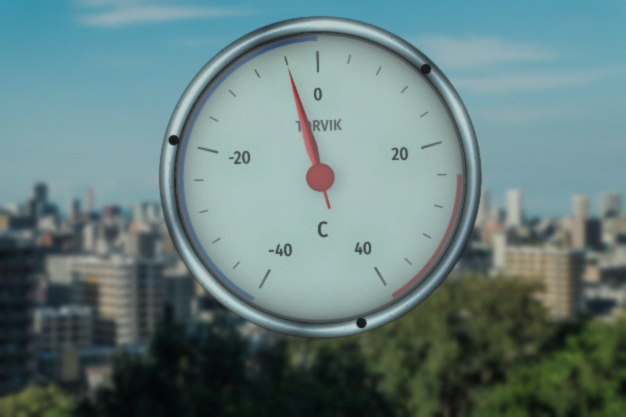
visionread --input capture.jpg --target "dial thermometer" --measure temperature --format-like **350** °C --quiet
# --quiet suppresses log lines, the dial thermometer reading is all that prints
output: **-4** °C
